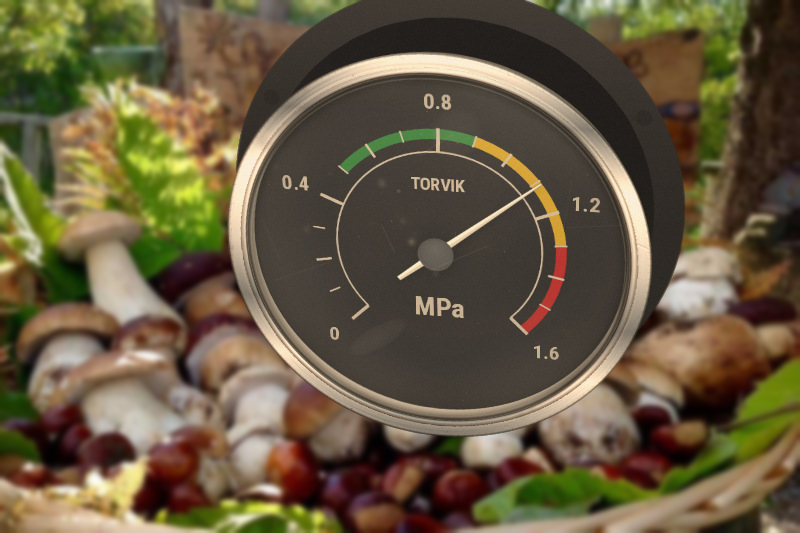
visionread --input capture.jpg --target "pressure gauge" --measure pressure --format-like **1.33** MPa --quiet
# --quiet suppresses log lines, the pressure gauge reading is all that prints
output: **1.1** MPa
